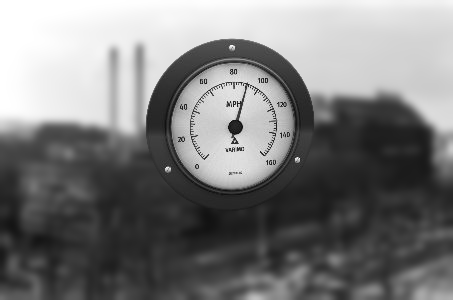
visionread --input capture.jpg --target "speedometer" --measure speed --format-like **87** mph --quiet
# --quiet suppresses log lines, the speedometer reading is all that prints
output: **90** mph
